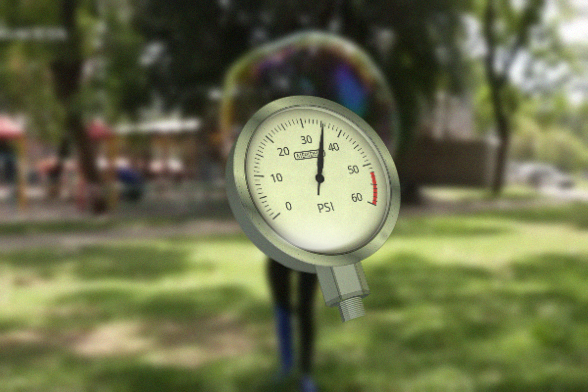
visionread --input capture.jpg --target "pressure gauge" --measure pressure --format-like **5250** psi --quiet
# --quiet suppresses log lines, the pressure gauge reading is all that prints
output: **35** psi
